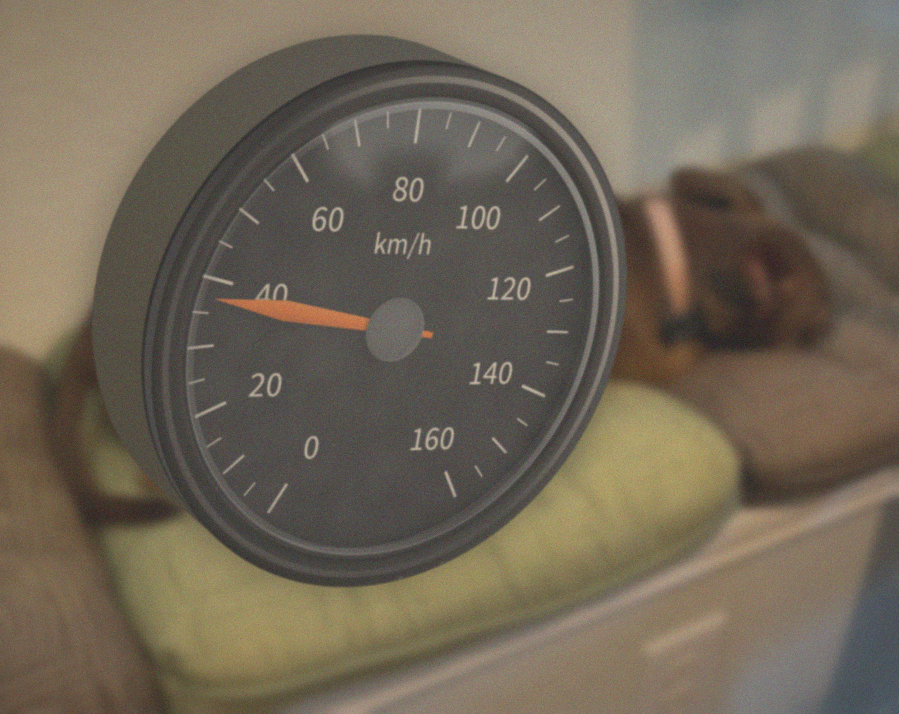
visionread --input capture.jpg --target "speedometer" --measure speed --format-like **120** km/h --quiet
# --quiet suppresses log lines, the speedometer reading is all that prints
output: **37.5** km/h
